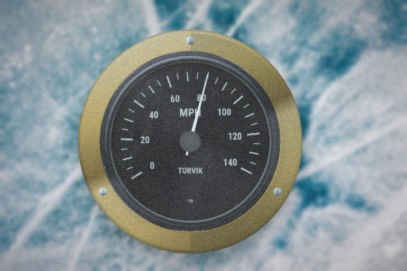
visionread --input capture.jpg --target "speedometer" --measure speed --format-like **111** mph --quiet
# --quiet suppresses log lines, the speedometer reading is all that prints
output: **80** mph
